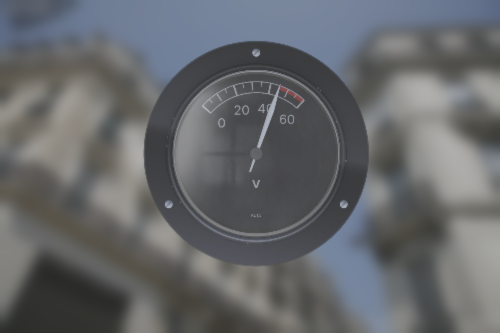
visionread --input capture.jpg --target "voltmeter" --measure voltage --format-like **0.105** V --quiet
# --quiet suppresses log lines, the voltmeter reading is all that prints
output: **45** V
